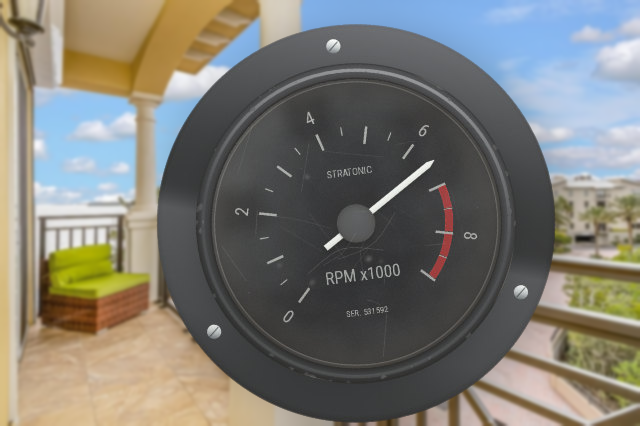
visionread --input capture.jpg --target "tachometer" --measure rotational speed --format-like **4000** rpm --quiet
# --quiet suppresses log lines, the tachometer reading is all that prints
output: **6500** rpm
